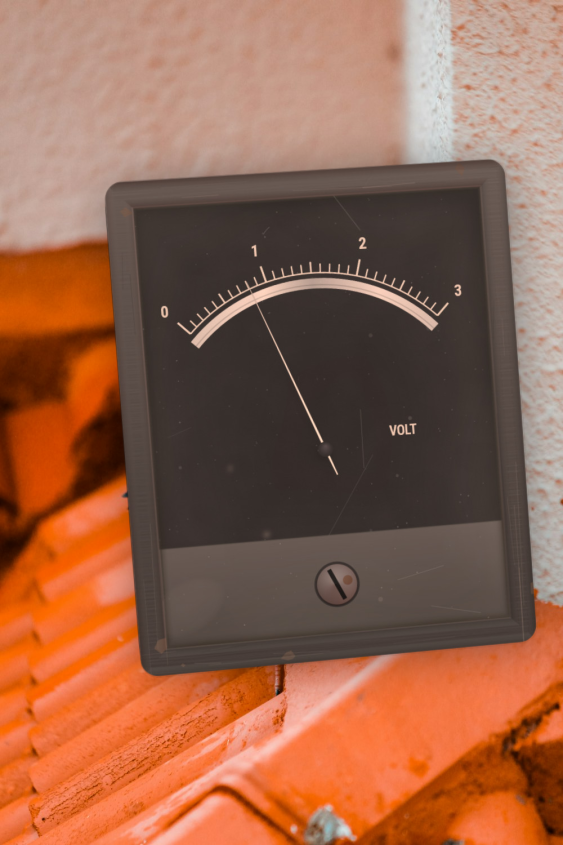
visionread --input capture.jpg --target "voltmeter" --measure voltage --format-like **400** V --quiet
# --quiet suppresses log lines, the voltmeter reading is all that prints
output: **0.8** V
